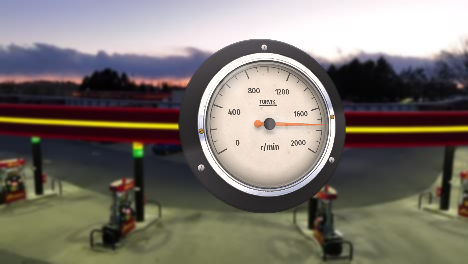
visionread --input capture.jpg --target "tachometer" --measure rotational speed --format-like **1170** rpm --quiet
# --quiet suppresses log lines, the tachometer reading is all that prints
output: **1750** rpm
